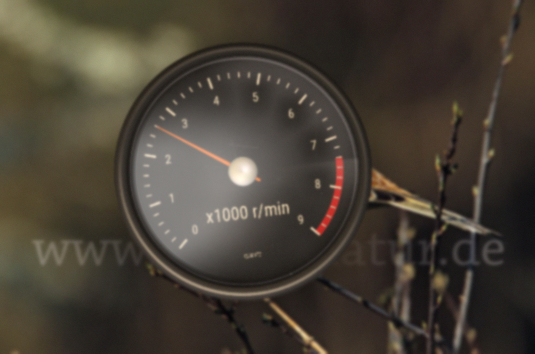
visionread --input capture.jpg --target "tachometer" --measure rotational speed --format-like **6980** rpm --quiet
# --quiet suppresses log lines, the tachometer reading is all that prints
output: **2600** rpm
